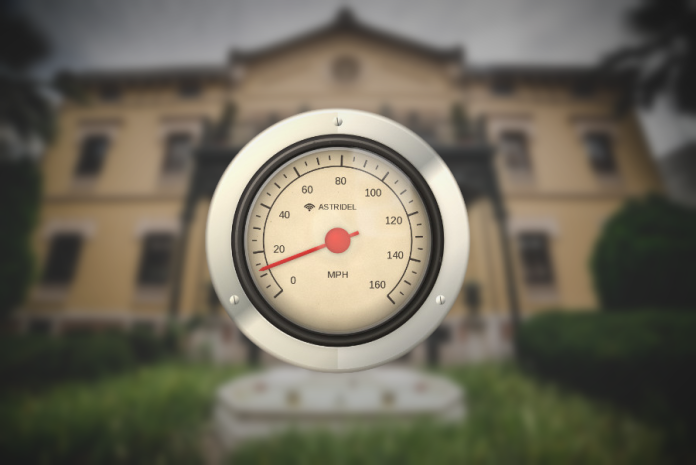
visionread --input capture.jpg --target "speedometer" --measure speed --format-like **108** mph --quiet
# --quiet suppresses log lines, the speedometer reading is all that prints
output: **12.5** mph
